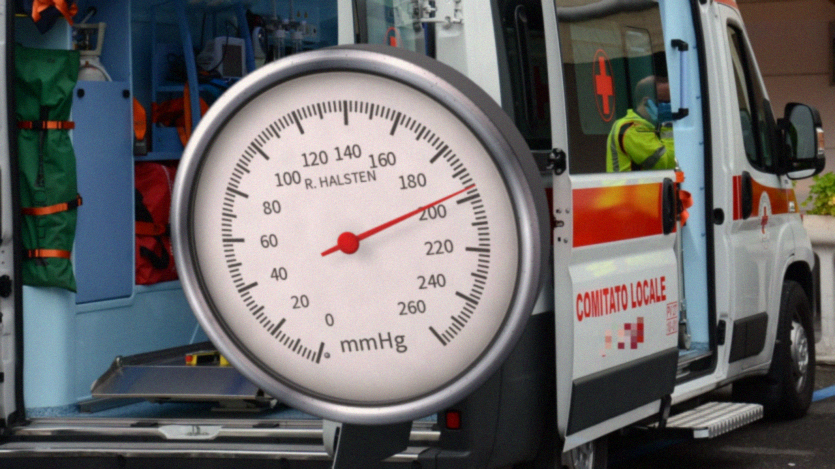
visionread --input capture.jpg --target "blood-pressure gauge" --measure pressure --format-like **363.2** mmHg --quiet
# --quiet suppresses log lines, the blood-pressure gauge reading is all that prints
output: **196** mmHg
